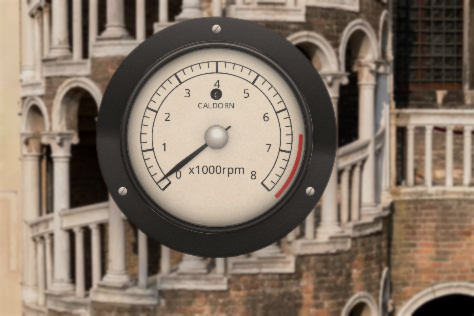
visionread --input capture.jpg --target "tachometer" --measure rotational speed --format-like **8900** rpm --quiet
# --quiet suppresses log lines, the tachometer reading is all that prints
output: **200** rpm
